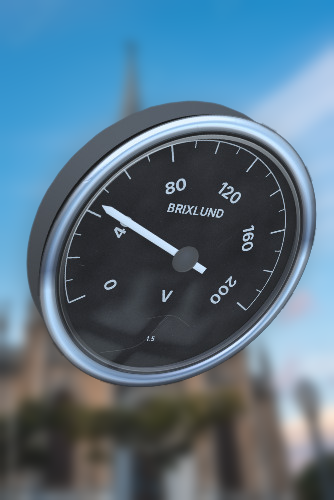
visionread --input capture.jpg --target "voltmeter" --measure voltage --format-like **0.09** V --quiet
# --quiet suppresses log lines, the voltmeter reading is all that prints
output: **45** V
